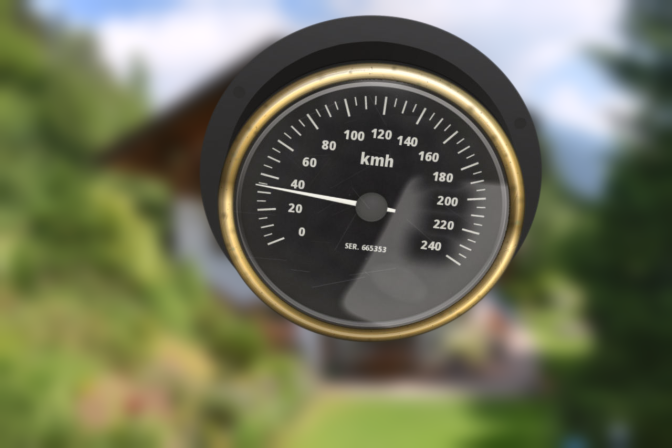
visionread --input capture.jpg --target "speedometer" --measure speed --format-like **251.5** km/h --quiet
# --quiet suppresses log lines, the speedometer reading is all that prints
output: **35** km/h
